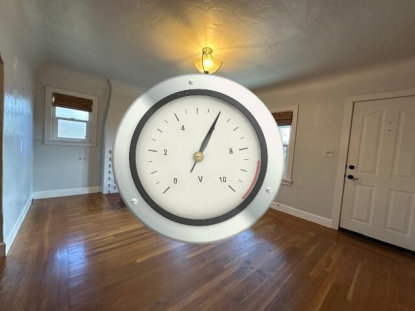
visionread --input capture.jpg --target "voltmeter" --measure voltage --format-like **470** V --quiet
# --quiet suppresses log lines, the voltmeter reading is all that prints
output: **6** V
